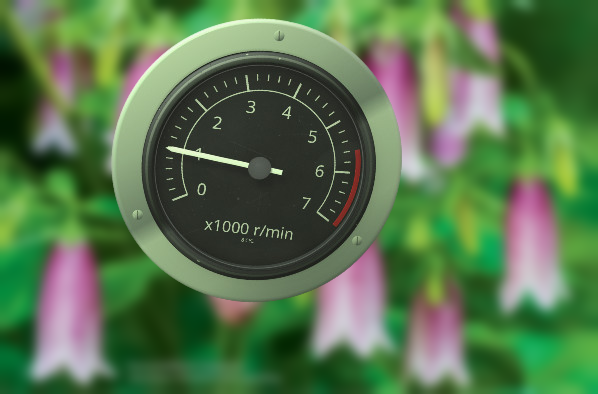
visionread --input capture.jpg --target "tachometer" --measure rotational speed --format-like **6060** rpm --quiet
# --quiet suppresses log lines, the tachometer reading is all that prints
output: **1000** rpm
